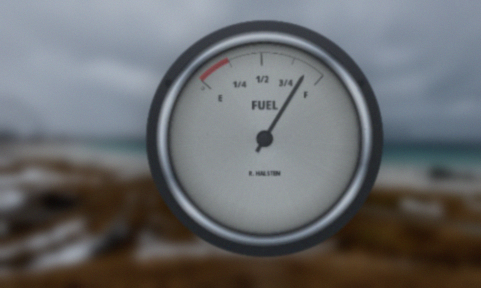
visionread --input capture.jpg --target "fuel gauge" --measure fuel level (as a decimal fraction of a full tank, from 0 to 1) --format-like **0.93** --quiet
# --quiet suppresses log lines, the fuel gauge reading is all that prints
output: **0.875**
